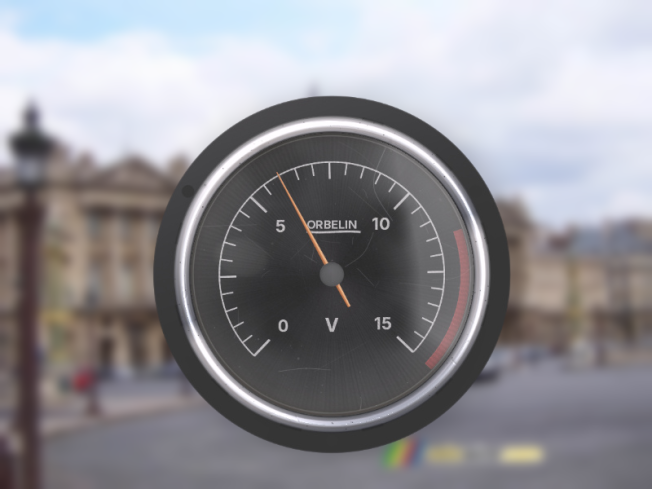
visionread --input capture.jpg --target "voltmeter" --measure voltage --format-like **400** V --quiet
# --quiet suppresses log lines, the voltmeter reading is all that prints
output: **6** V
